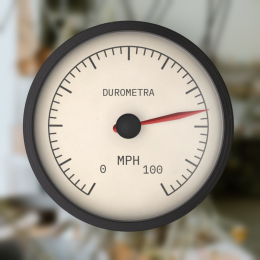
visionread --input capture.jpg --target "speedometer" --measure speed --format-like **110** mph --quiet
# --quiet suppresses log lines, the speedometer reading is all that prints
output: **76** mph
